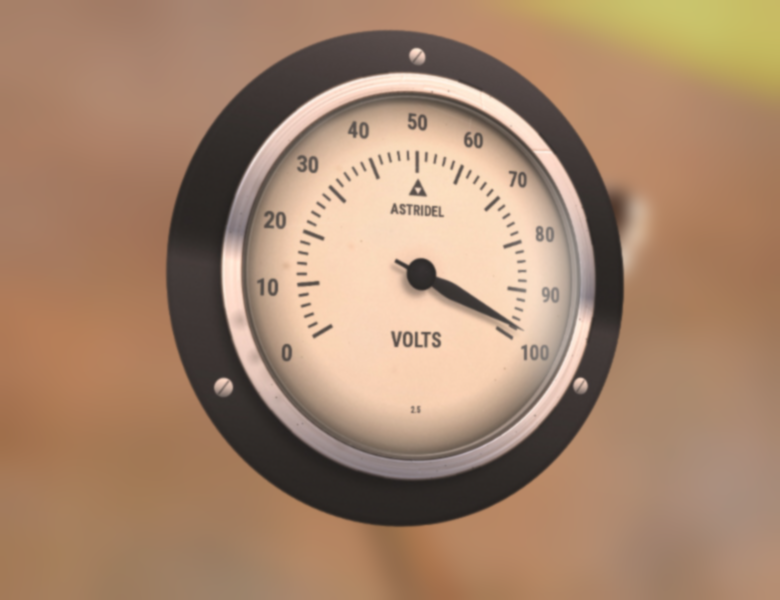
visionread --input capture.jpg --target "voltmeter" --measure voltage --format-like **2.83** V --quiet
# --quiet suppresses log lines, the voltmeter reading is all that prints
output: **98** V
